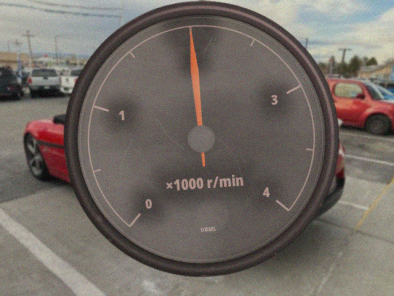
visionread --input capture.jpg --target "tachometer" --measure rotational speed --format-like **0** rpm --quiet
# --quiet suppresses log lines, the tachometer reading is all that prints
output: **2000** rpm
